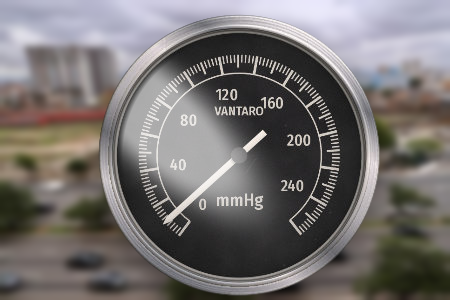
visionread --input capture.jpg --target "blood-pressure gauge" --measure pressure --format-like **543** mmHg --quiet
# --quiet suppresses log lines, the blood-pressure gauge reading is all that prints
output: **10** mmHg
